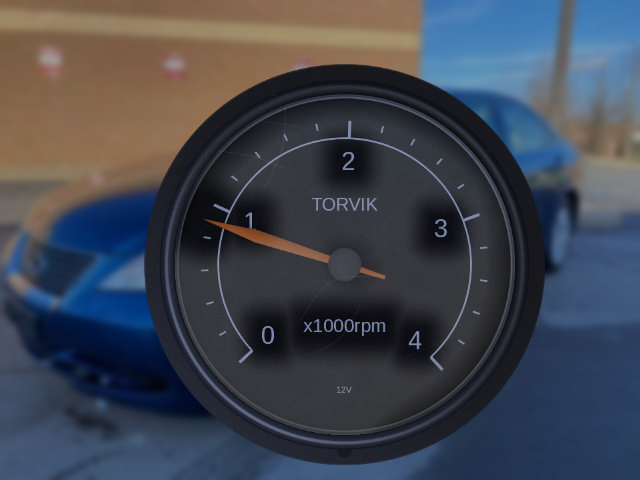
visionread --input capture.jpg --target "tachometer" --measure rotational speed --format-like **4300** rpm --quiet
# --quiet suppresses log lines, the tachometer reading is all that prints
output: **900** rpm
